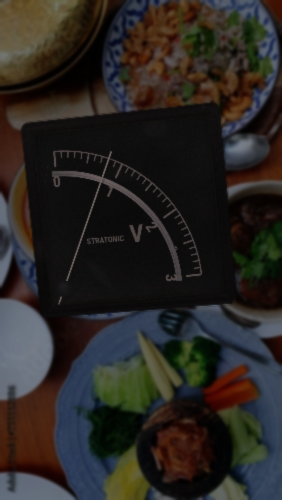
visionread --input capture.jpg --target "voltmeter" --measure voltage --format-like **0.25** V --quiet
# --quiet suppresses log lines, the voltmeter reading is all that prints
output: **0.8** V
